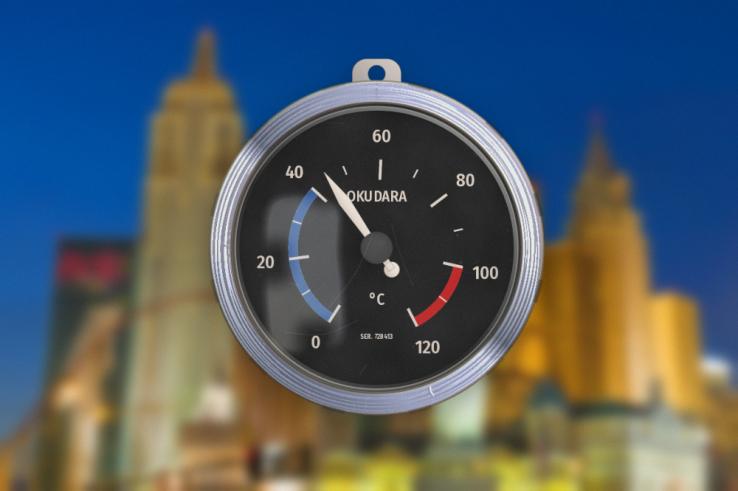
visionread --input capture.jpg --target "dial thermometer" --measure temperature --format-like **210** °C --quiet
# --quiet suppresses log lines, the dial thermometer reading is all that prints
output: **45** °C
